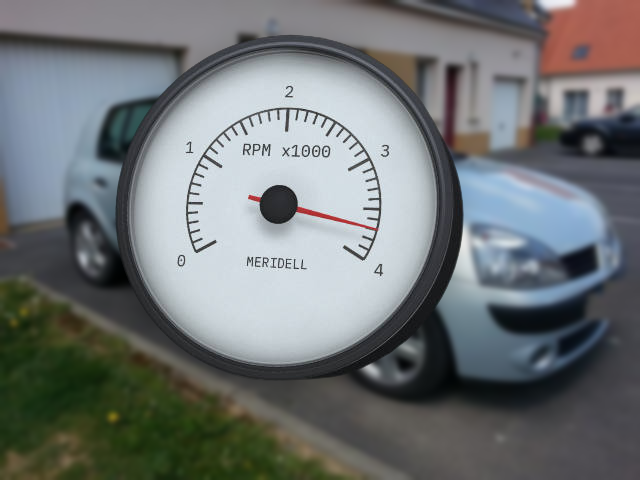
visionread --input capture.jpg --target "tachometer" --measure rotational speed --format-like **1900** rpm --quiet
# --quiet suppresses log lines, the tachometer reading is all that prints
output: **3700** rpm
